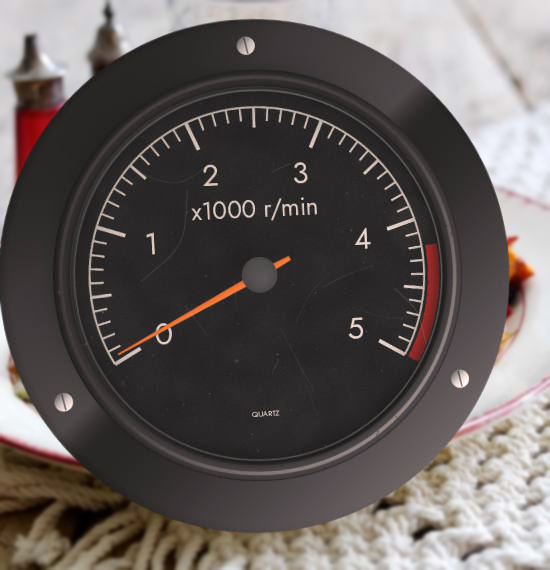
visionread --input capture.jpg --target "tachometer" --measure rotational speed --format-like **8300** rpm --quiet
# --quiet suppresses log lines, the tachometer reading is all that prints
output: **50** rpm
